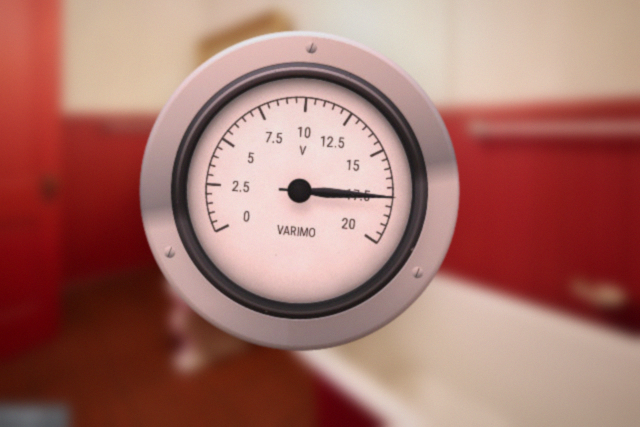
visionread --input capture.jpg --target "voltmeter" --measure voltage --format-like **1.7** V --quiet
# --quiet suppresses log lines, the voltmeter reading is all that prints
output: **17.5** V
